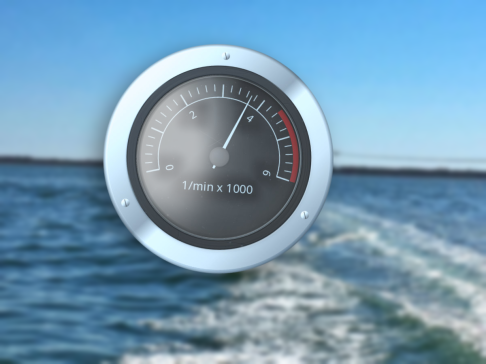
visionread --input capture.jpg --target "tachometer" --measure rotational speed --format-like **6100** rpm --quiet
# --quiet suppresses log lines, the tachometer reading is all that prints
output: **3700** rpm
